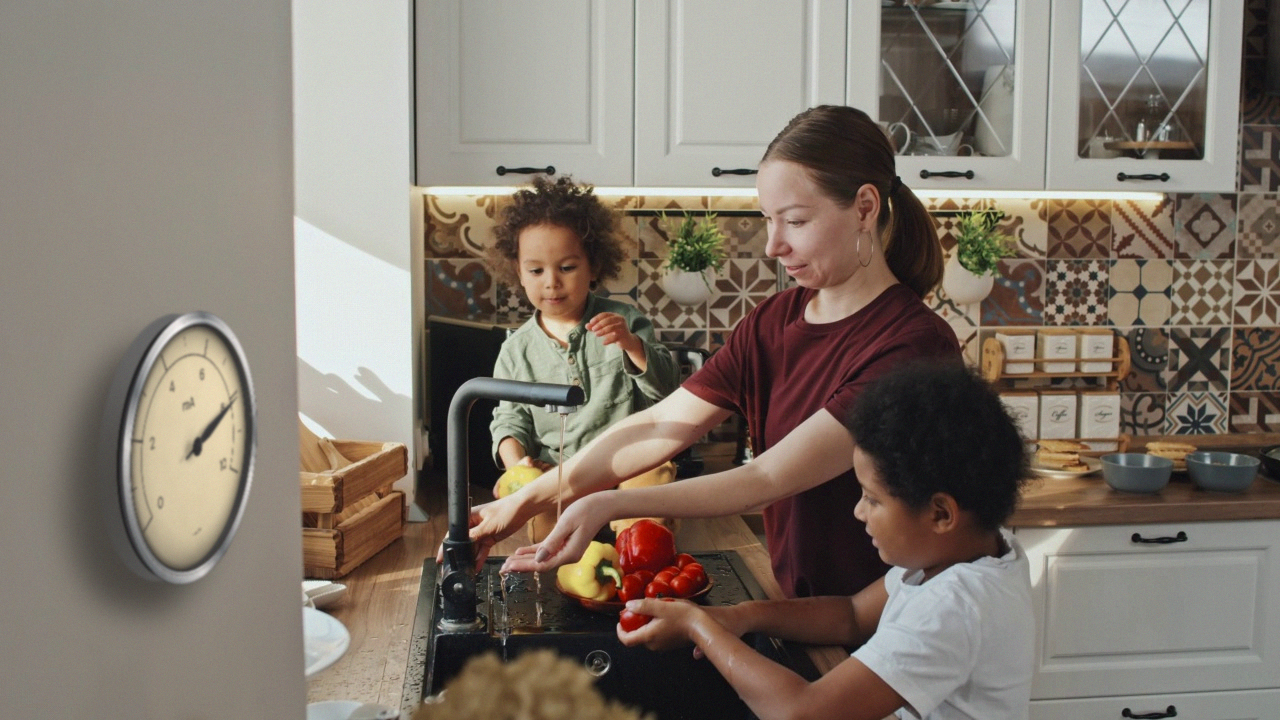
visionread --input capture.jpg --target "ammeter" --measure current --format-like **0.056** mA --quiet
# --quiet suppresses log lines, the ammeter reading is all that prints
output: **8** mA
